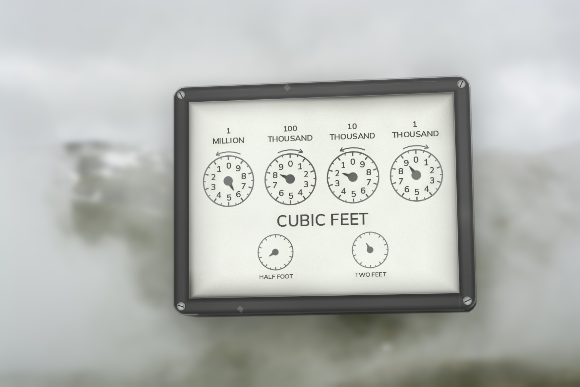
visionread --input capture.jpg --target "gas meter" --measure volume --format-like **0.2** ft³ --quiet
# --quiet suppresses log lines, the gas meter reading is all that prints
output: **581900** ft³
